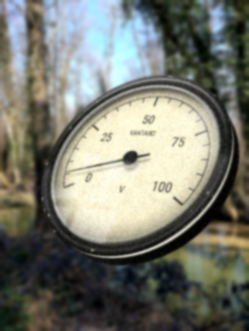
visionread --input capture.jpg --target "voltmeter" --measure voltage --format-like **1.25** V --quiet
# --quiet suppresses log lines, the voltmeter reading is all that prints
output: **5** V
